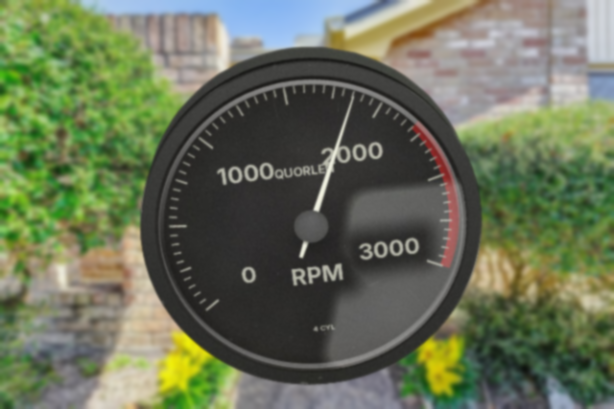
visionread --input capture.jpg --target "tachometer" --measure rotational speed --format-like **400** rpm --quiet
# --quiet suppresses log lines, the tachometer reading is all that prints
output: **1850** rpm
